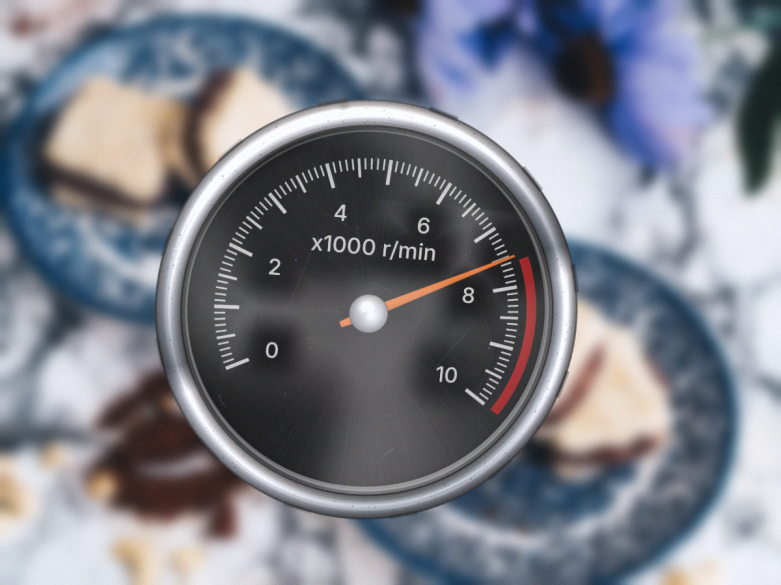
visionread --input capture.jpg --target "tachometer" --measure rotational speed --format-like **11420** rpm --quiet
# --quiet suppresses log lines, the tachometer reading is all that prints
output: **7500** rpm
